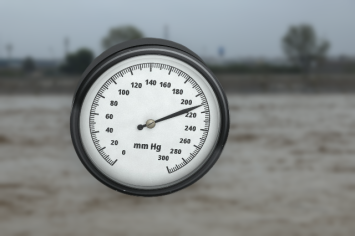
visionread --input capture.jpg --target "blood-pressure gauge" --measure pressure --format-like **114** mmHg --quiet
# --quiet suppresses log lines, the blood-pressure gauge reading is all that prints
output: **210** mmHg
